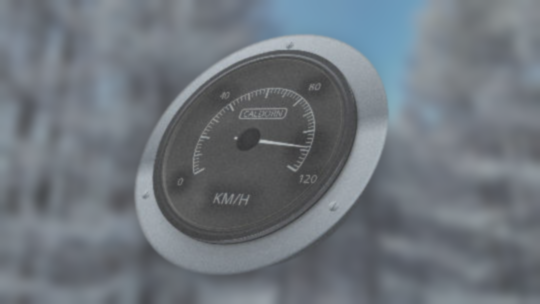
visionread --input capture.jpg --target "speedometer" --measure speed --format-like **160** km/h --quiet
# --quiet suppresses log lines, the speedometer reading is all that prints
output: **110** km/h
